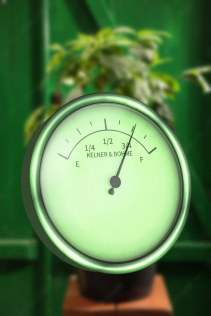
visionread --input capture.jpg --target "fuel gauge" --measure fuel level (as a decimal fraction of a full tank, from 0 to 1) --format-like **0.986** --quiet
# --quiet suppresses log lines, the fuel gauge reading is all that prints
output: **0.75**
